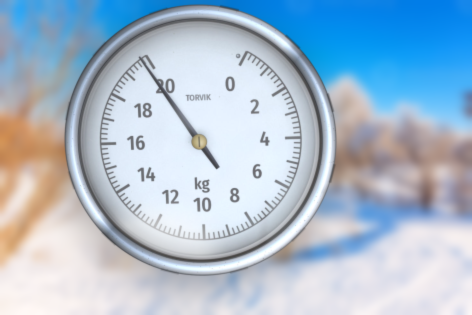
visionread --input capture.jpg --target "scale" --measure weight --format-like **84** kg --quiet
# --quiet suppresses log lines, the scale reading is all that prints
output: **19.8** kg
